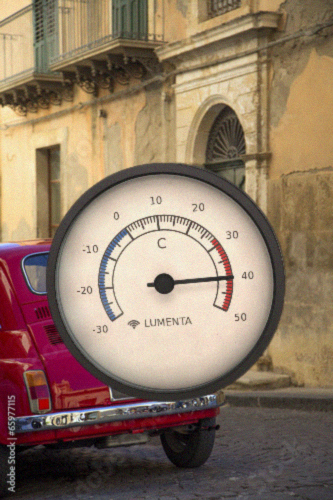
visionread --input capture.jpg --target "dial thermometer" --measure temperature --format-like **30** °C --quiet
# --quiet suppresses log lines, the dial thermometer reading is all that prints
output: **40** °C
